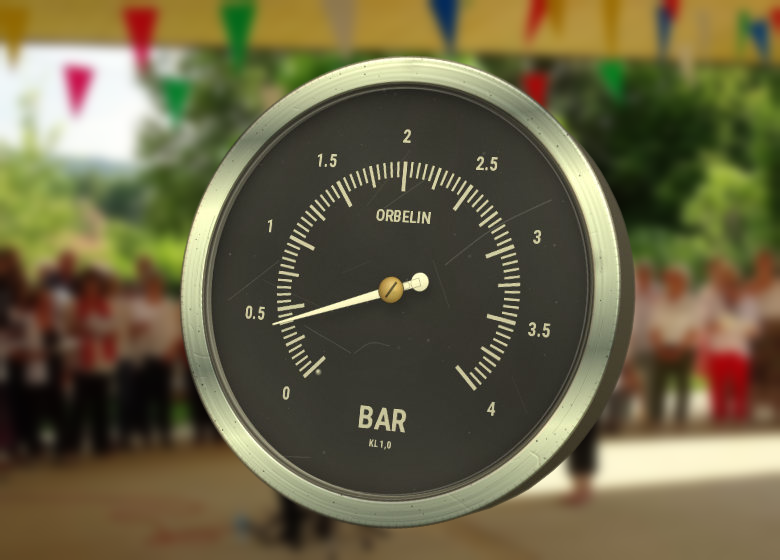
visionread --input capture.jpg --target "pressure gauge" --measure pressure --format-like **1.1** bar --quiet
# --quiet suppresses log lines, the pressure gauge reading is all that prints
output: **0.4** bar
